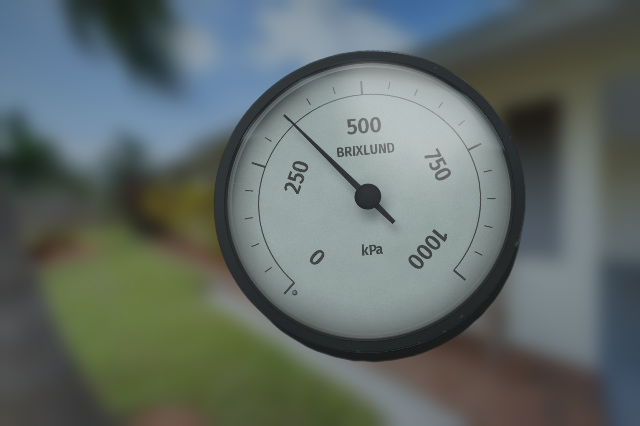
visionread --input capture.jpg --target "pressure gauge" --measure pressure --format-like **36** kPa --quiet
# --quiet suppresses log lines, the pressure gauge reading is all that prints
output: **350** kPa
